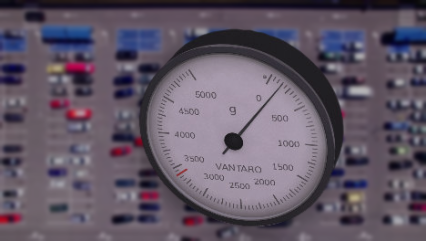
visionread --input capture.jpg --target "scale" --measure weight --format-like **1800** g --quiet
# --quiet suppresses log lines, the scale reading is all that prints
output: **150** g
